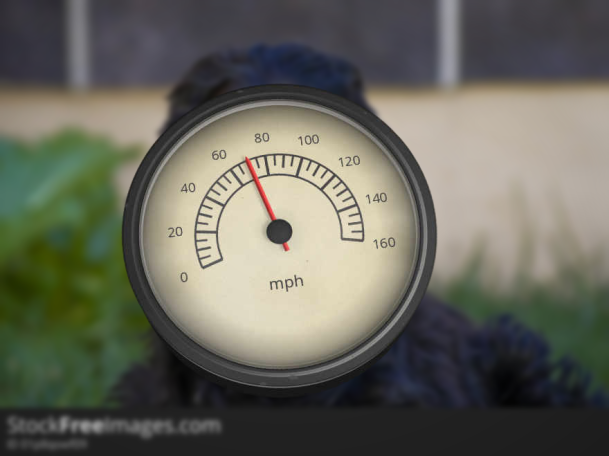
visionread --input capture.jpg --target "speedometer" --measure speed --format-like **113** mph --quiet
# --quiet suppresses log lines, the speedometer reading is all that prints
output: **70** mph
